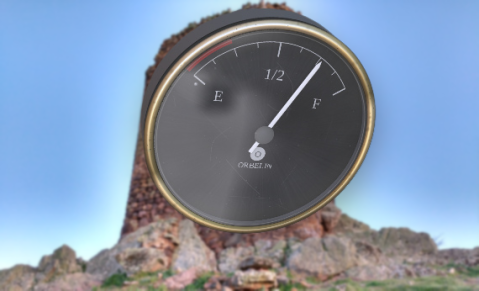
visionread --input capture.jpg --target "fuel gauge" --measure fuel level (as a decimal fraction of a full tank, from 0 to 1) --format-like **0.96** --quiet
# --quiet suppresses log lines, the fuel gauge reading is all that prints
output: **0.75**
